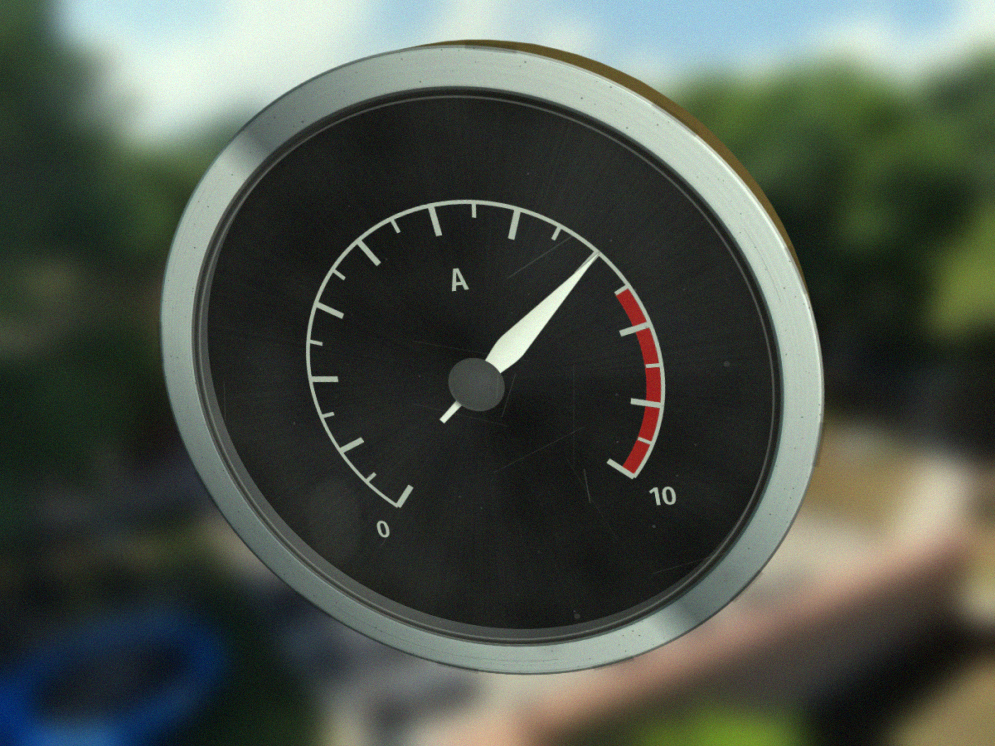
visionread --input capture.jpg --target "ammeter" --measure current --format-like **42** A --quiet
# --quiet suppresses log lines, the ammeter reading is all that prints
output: **7** A
